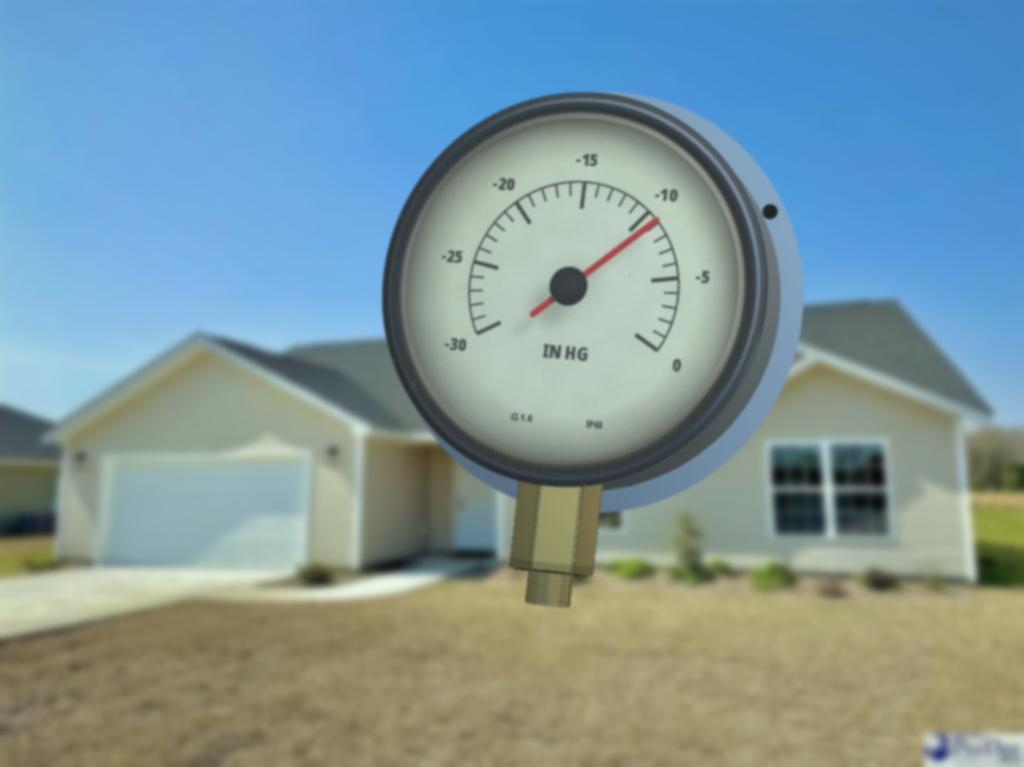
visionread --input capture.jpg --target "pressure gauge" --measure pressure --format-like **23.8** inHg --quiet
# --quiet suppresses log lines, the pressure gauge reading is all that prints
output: **-9** inHg
